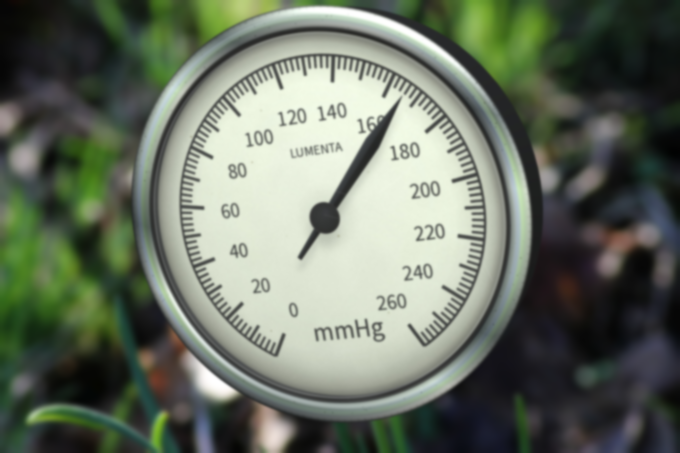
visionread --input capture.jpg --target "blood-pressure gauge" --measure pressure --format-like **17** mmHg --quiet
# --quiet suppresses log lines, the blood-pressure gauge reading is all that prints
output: **166** mmHg
